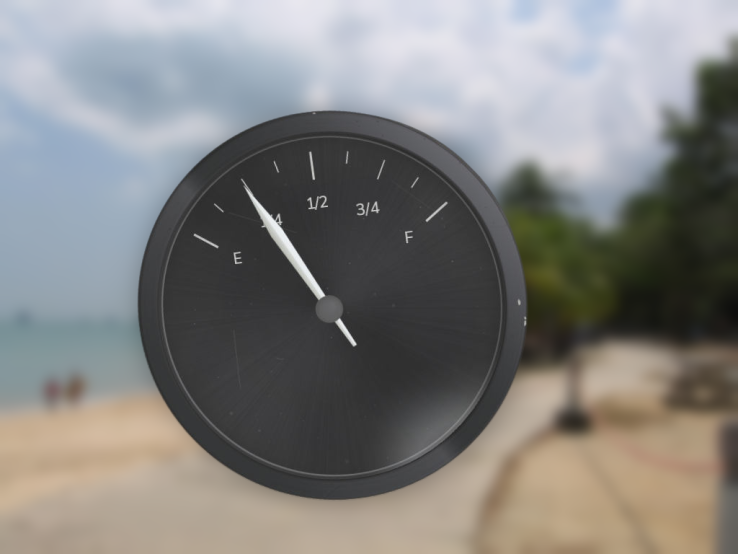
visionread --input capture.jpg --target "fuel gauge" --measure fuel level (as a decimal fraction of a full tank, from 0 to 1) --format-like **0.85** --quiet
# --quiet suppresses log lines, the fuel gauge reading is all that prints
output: **0.25**
